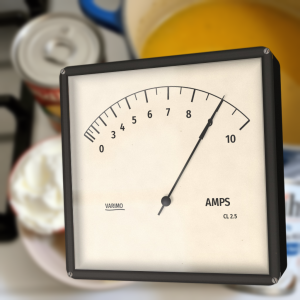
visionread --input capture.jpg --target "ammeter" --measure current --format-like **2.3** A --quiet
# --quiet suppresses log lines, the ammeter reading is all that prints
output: **9** A
